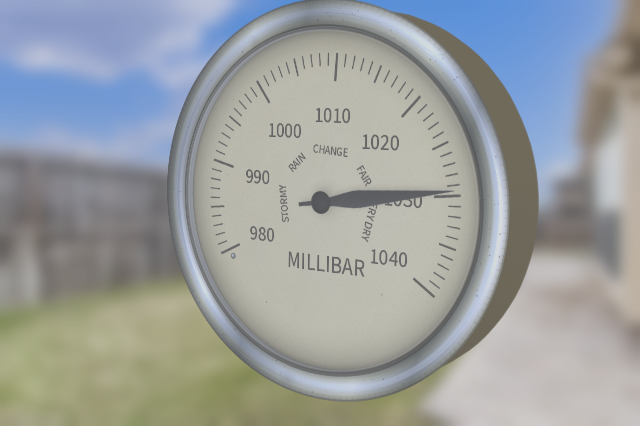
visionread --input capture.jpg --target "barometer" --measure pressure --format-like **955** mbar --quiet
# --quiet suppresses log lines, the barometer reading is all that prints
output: **1029.5** mbar
